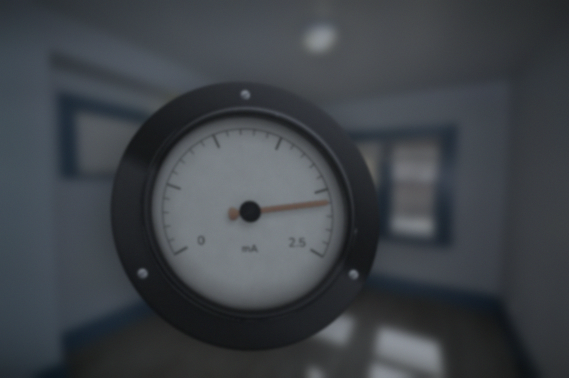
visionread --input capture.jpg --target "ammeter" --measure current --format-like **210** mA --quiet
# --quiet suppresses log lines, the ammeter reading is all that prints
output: **2.1** mA
